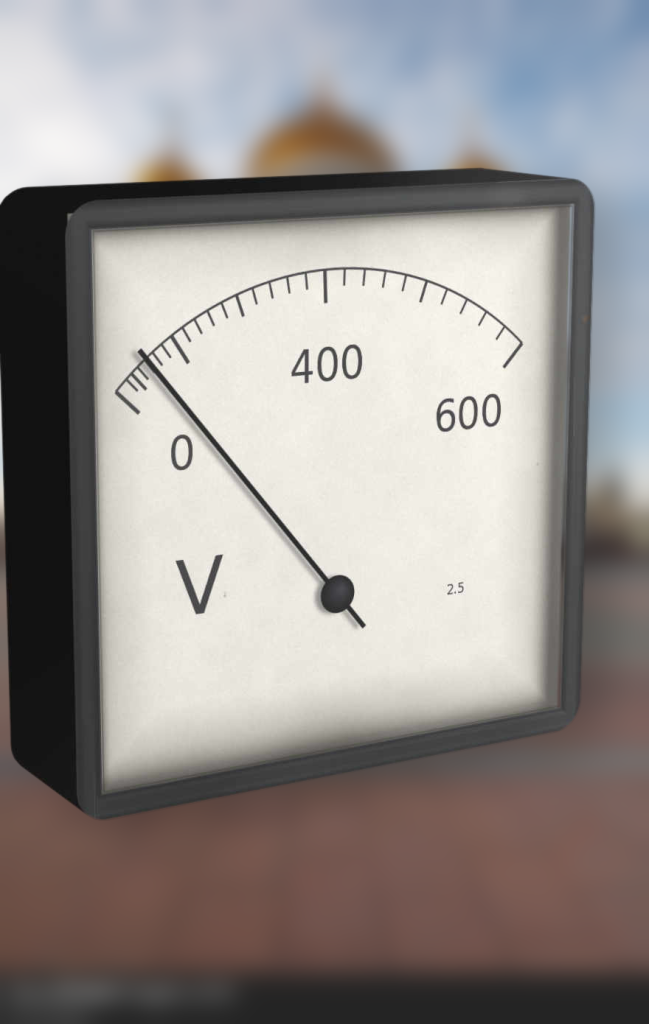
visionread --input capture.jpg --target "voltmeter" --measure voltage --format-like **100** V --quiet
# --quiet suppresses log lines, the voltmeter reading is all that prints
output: **140** V
